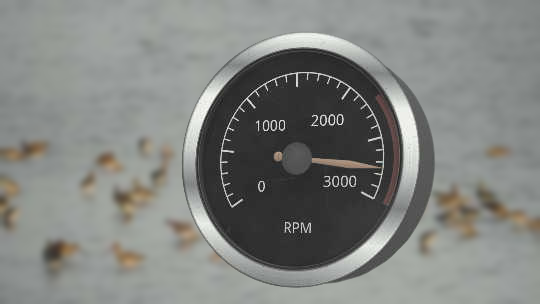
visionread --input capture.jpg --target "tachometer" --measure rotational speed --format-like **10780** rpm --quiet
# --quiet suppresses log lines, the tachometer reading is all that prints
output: **2750** rpm
